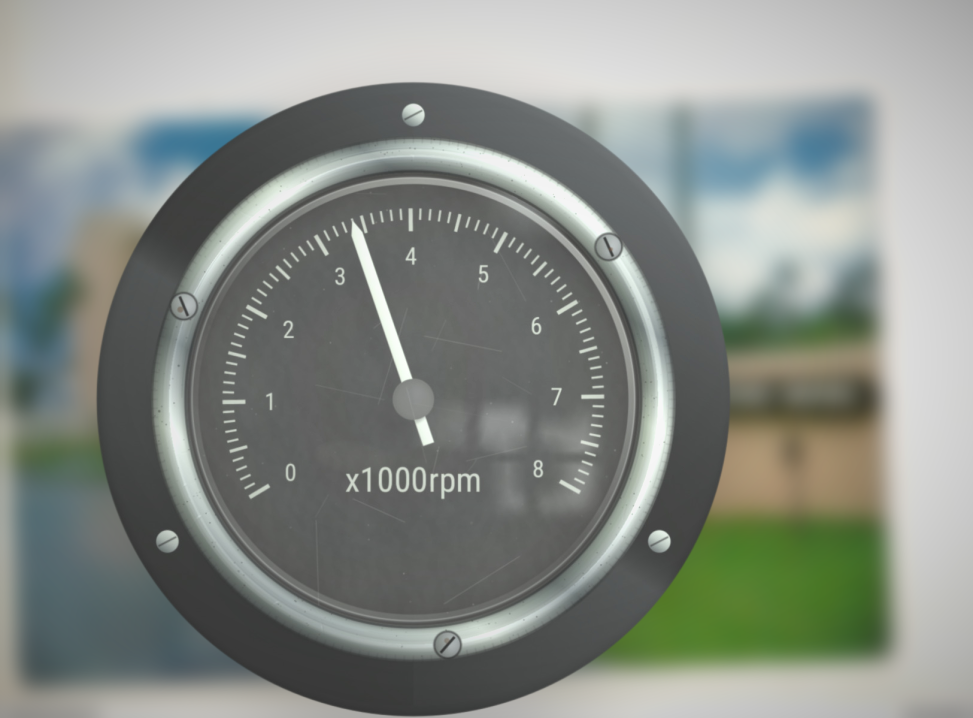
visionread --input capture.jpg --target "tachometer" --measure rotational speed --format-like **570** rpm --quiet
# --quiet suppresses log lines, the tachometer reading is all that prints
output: **3400** rpm
